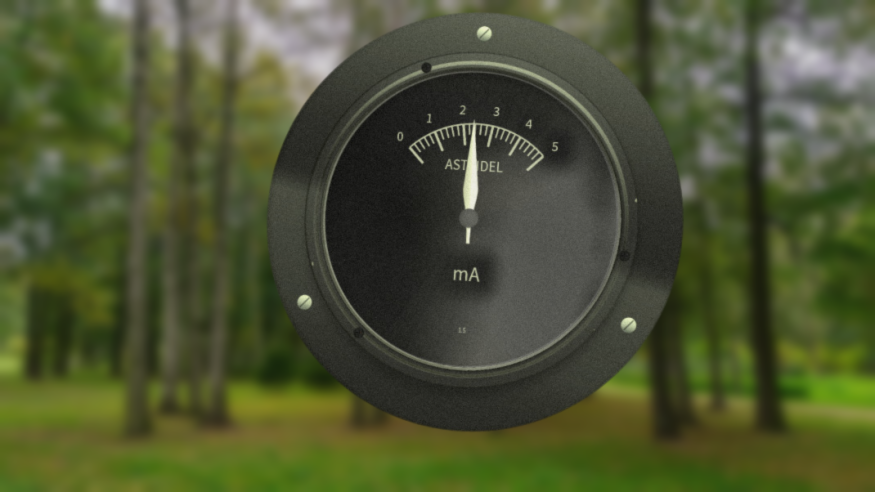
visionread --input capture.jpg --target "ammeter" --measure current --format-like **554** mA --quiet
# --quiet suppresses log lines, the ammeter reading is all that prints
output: **2.4** mA
